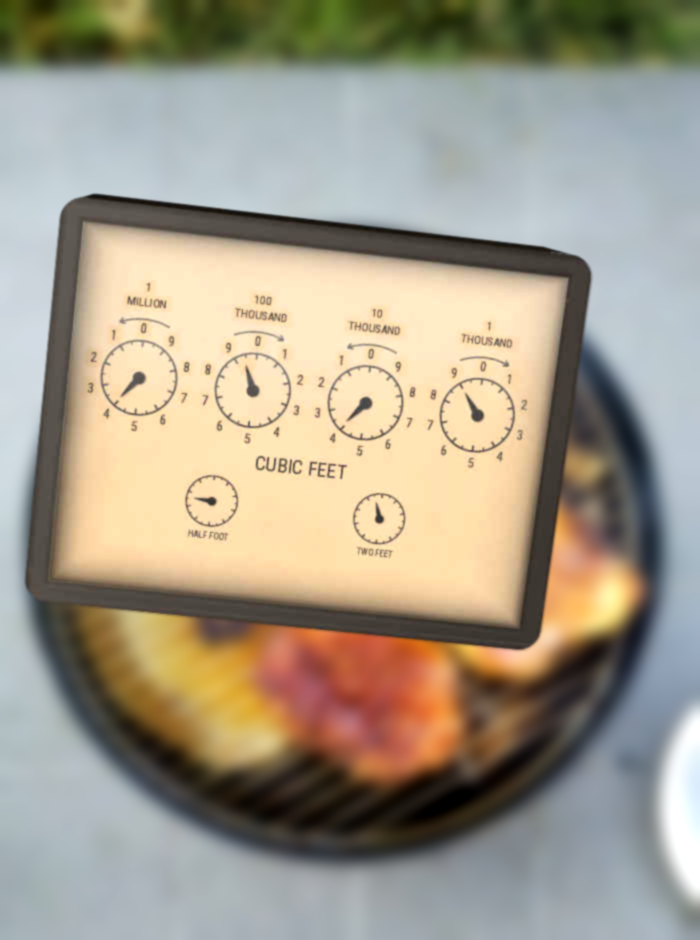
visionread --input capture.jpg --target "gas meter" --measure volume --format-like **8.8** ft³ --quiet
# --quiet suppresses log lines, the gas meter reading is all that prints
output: **393900** ft³
